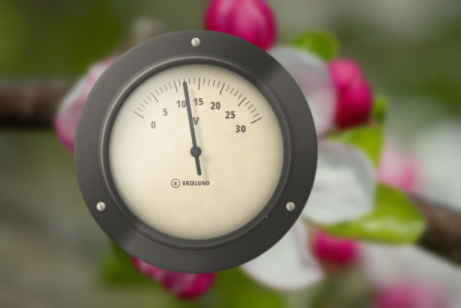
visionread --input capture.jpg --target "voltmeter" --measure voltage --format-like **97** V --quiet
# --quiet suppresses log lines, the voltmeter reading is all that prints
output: **12** V
